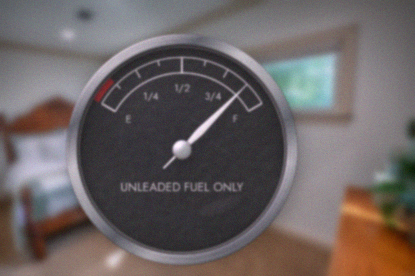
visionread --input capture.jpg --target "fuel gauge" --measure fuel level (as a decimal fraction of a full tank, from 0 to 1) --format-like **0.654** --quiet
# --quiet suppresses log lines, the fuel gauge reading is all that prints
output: **0.875**
